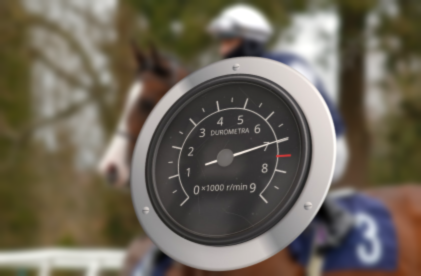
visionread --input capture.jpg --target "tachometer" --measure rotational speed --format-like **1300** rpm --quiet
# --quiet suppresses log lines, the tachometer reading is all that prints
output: **7000** rpm
